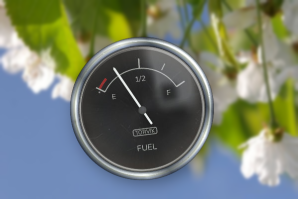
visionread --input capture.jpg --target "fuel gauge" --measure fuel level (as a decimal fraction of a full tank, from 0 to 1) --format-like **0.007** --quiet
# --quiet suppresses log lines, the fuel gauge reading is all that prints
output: **0.25**
